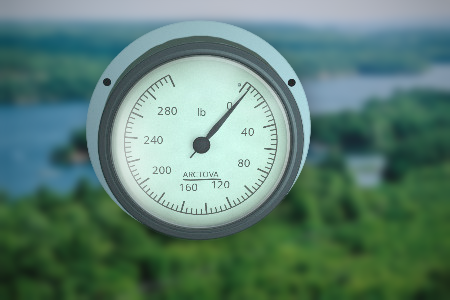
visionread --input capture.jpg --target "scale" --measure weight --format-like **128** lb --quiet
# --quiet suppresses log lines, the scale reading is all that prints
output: **4** lb
